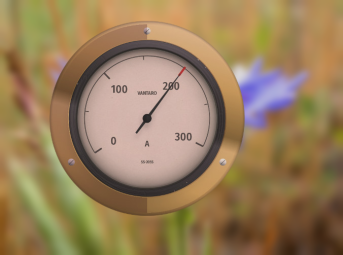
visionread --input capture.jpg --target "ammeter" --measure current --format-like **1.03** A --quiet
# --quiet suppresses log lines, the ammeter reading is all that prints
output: **200** A
